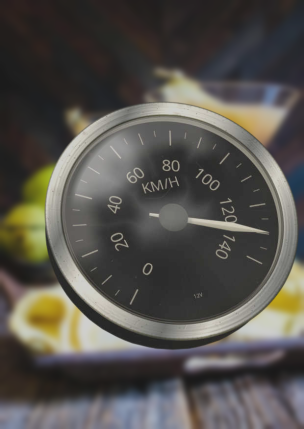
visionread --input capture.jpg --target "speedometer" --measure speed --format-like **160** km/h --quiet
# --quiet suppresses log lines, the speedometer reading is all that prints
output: **130** km/h
